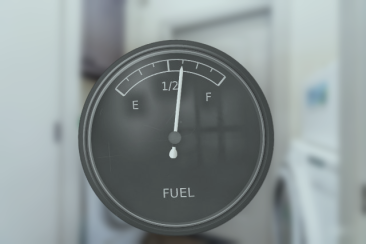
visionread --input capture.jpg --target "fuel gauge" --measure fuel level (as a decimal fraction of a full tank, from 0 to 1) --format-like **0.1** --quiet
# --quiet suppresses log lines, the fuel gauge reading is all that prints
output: **0.625**
